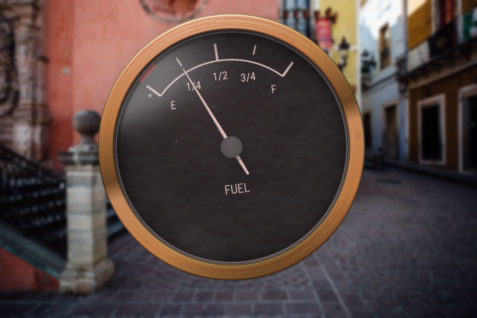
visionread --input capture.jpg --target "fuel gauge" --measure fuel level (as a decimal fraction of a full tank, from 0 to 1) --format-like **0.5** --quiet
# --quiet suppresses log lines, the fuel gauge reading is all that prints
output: **0.25**
